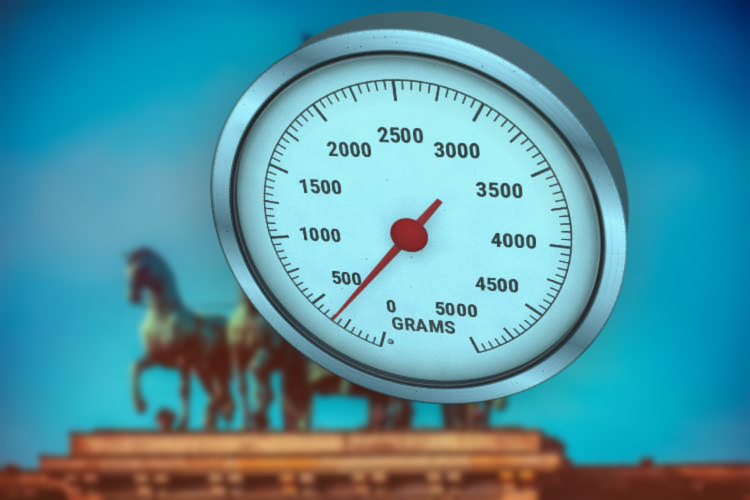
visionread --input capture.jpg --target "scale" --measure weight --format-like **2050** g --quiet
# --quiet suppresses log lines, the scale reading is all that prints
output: **350** g
